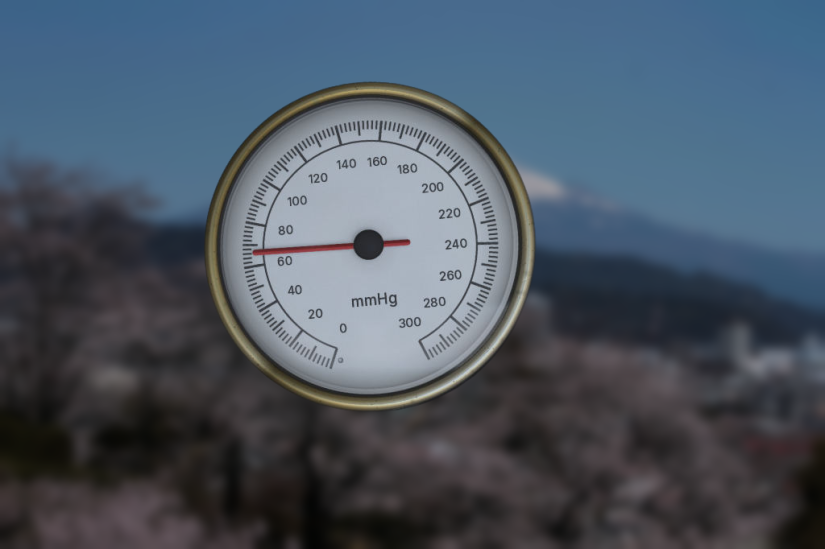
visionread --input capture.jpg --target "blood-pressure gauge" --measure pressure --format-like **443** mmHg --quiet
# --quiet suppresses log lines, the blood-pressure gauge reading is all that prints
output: **66** mmHg
